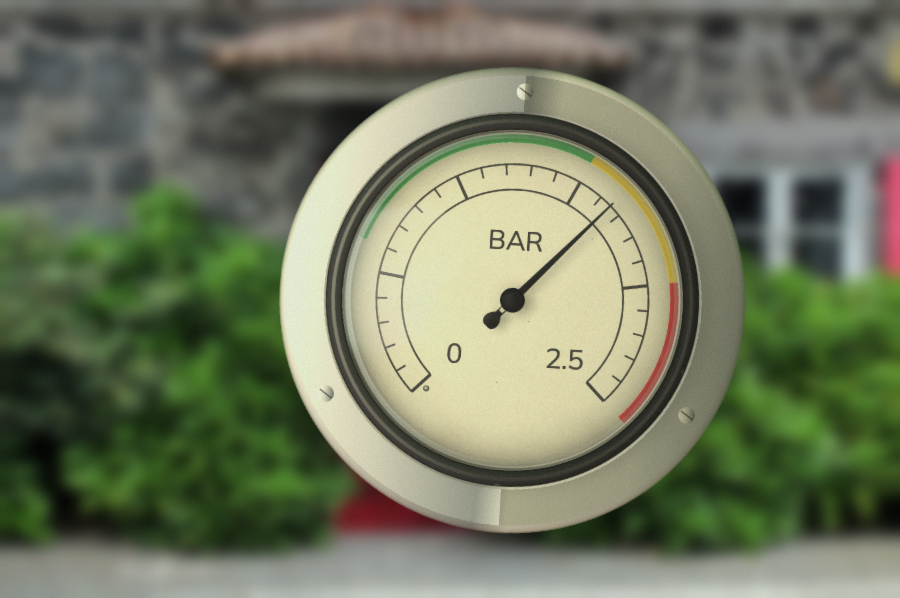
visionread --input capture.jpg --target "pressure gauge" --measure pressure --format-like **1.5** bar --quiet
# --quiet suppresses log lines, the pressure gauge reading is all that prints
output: **1.65** bar
